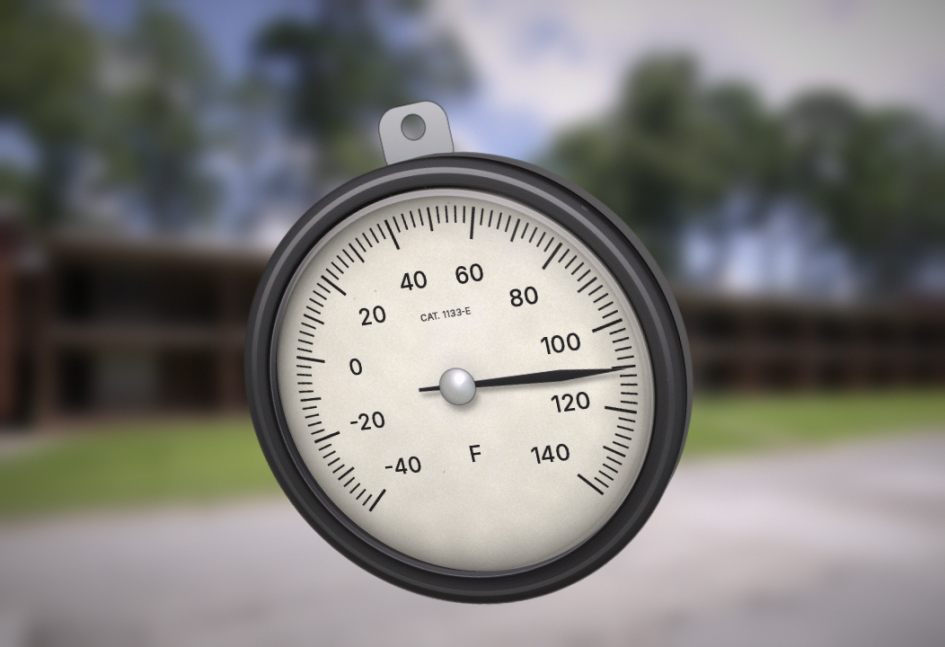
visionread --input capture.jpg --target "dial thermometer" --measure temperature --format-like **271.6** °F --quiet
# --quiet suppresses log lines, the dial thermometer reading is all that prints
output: **110** °F
